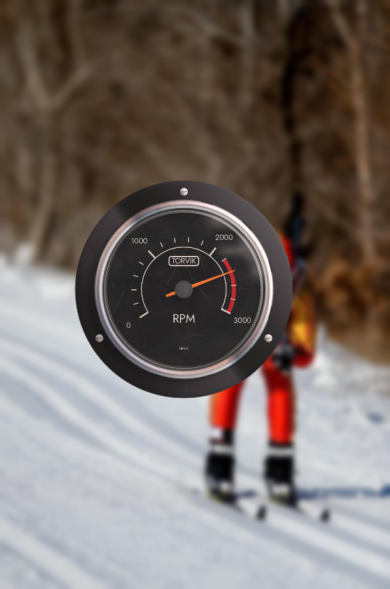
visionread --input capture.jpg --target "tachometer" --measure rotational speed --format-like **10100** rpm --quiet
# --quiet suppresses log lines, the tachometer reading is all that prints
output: **2400** rpm
